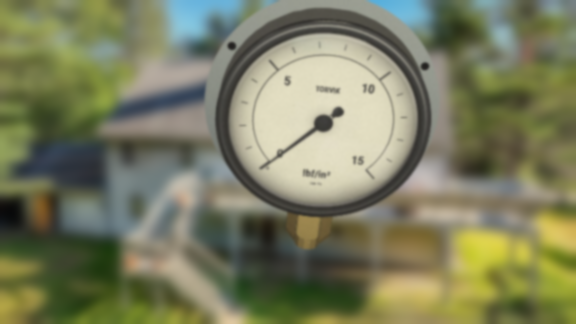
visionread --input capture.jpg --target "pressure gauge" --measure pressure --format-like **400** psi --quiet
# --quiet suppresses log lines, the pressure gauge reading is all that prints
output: **0** psi
